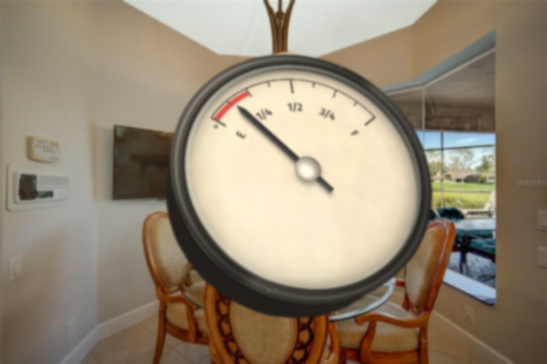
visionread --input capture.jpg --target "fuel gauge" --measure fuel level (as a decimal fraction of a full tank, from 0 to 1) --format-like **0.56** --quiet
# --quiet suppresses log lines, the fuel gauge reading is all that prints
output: **0.125**
